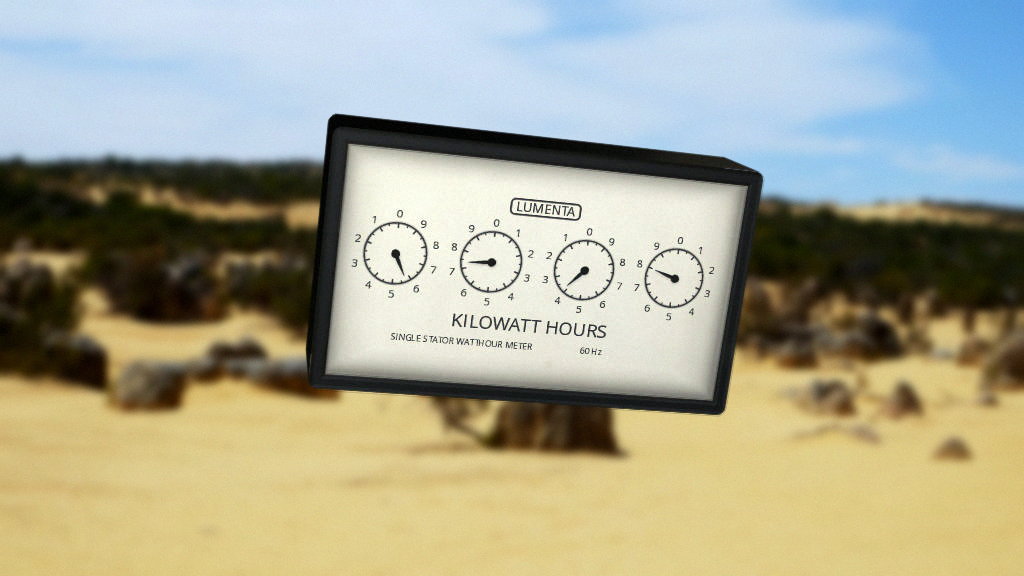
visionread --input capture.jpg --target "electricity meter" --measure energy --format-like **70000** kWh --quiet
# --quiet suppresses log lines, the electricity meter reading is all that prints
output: **5738** kWh
